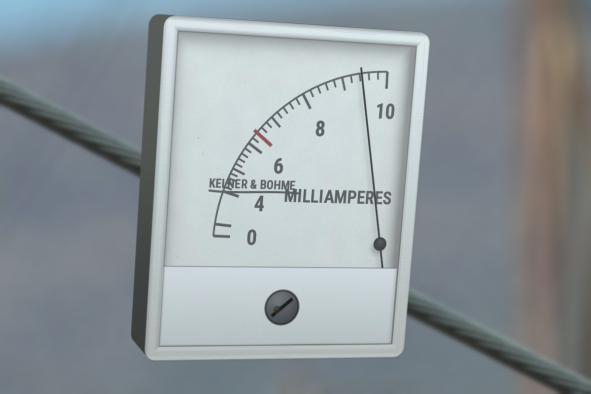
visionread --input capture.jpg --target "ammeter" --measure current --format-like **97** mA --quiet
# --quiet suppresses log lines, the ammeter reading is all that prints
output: **9.4** mA
